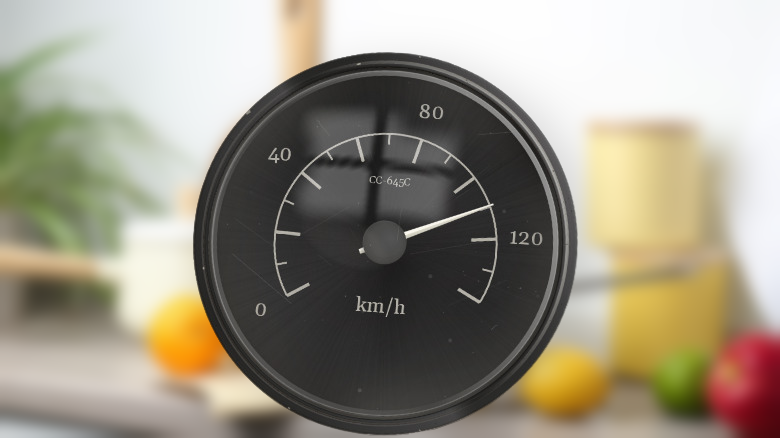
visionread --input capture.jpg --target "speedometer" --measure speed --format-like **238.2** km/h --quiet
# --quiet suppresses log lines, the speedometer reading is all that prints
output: **110** km/h
